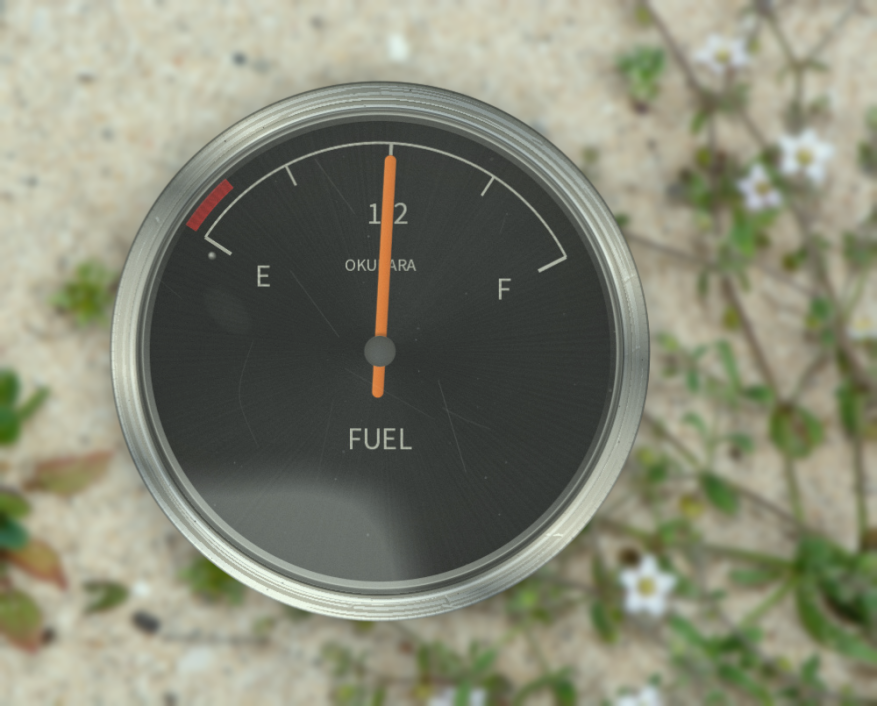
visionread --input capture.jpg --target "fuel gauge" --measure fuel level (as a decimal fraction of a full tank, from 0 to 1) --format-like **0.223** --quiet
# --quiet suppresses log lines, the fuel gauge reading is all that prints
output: **0.5**
